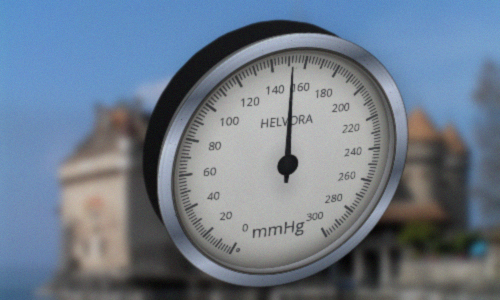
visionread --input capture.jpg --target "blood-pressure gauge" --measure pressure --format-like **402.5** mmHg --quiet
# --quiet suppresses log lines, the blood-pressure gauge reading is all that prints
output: **150** mmHg
